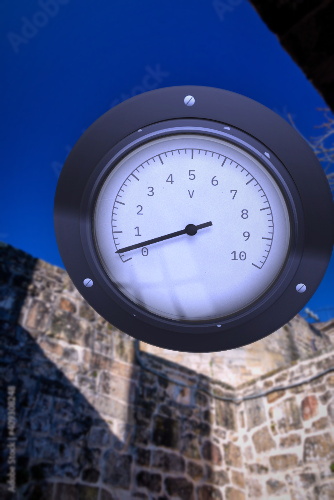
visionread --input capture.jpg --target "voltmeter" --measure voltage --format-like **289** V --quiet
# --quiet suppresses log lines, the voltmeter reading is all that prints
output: **0.4** V
